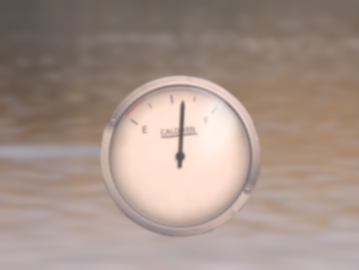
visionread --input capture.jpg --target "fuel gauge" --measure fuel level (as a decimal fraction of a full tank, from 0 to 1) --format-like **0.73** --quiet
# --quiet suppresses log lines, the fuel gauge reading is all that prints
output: **0.625**
